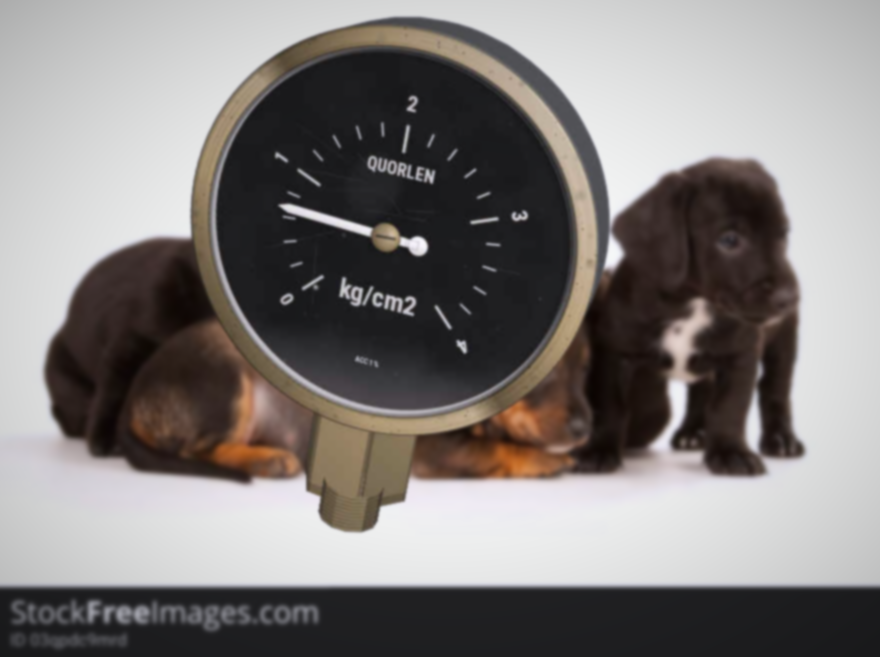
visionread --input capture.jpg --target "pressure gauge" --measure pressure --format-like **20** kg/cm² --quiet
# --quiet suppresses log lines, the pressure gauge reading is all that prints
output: **0.7** kg/cm²
